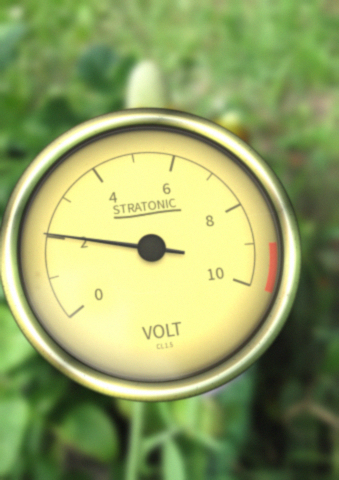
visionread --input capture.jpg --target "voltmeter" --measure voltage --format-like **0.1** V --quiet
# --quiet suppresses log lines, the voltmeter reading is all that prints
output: **2** V
